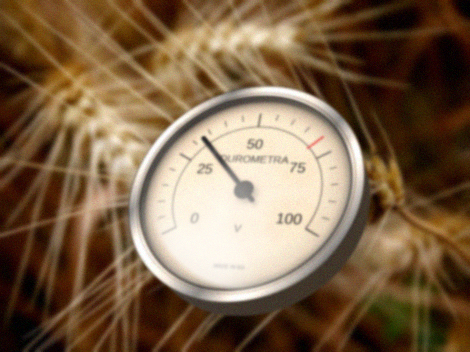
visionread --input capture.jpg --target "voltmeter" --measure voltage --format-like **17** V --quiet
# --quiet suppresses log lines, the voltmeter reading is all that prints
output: **32.5** V
